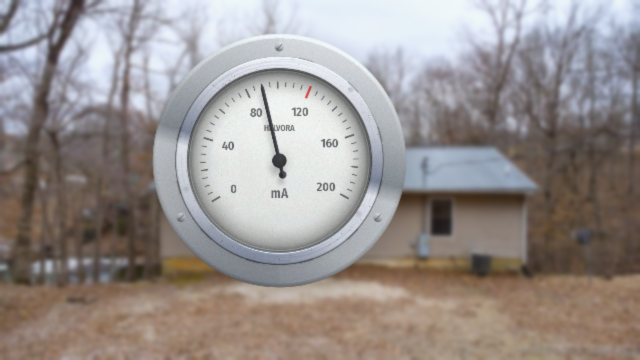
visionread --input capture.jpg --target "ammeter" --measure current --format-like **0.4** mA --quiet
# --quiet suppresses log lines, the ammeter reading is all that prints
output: **90** mA
